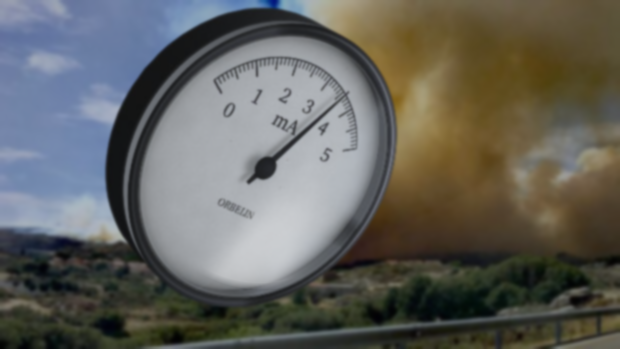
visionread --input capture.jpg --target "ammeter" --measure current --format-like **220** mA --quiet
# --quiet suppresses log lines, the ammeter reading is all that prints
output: **3.5** mA
